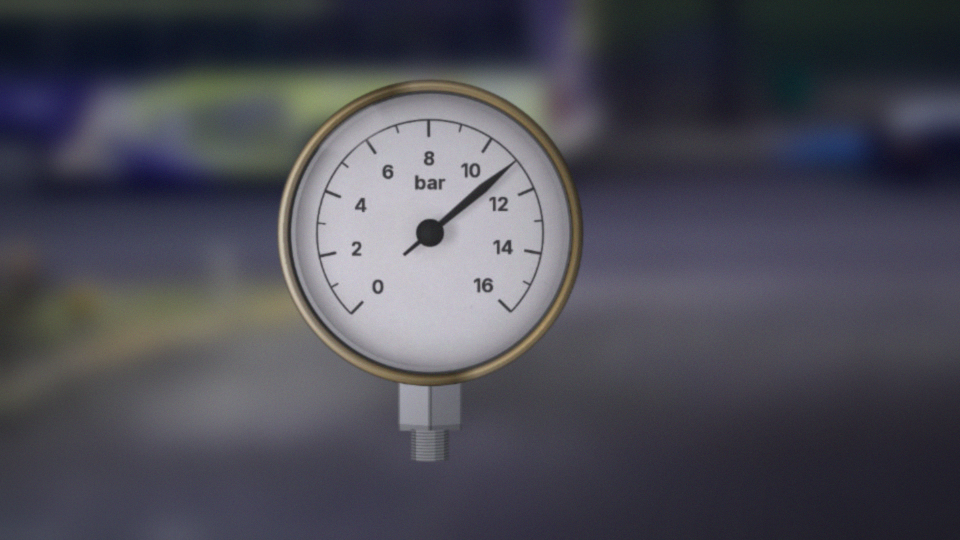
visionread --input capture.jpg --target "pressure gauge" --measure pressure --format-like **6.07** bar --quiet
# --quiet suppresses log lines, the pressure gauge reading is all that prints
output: **11** bar
